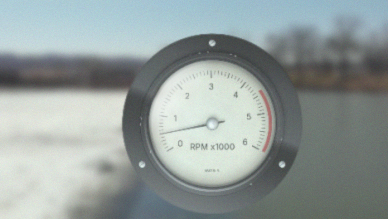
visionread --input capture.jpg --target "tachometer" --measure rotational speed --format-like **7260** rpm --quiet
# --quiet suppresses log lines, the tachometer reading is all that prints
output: **500** rpm
